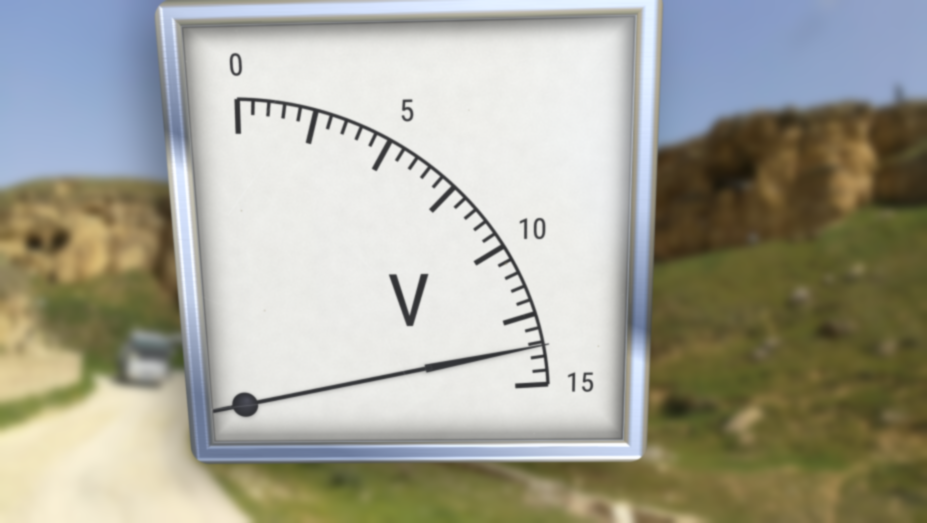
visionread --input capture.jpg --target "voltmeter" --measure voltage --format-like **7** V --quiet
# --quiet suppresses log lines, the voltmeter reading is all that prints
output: **13.5** V
